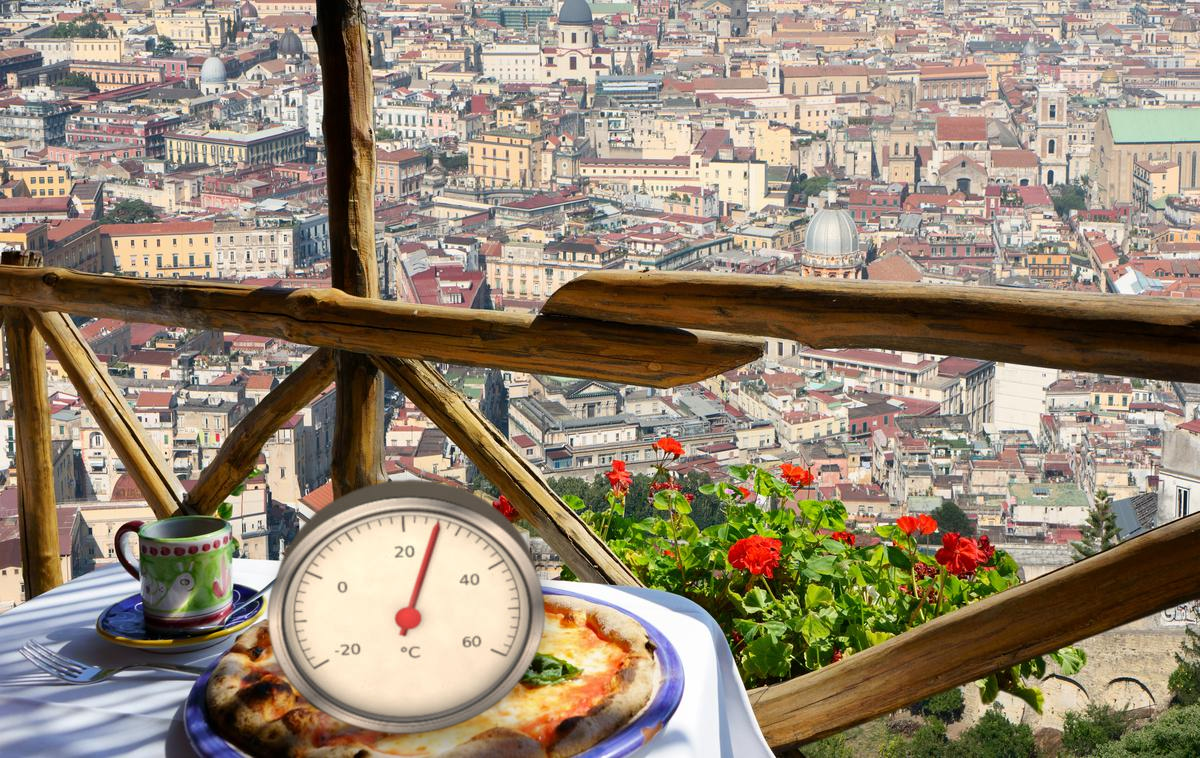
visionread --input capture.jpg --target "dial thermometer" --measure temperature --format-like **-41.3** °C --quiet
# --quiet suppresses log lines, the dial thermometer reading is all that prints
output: **26** °C
